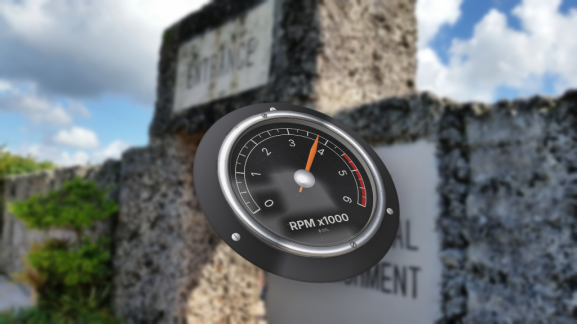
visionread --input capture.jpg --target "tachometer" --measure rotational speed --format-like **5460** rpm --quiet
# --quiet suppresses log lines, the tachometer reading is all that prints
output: **3750** rpm
